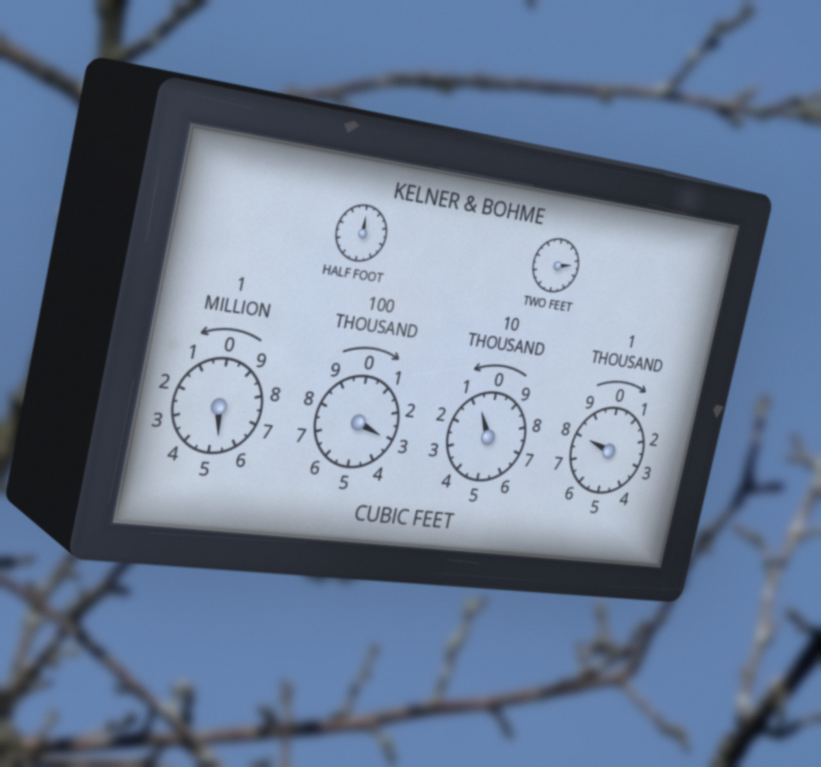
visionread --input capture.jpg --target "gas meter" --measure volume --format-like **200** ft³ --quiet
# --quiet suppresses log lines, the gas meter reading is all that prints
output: **530800** ft³
